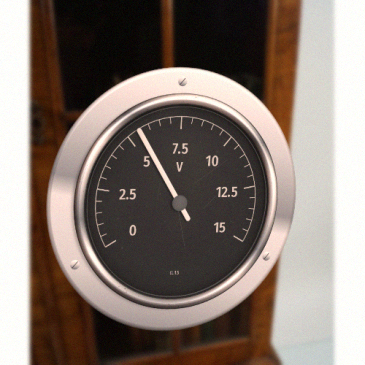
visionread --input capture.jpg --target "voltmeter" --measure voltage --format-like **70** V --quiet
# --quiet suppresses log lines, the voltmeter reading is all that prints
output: **5.5** V
